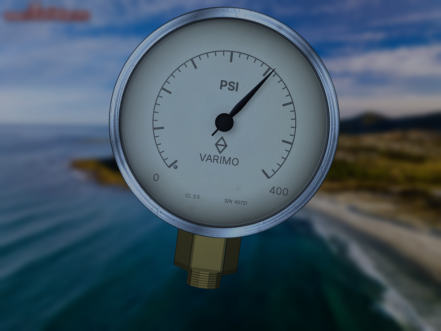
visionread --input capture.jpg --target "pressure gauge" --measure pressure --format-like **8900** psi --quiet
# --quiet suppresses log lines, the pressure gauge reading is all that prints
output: **255** psi
